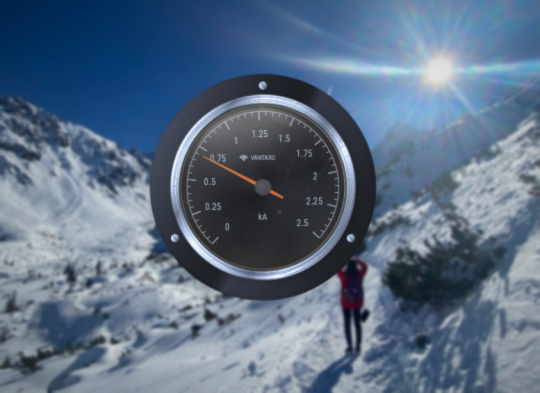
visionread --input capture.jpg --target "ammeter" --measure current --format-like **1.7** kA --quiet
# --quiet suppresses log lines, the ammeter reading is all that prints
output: **0.7** kA
